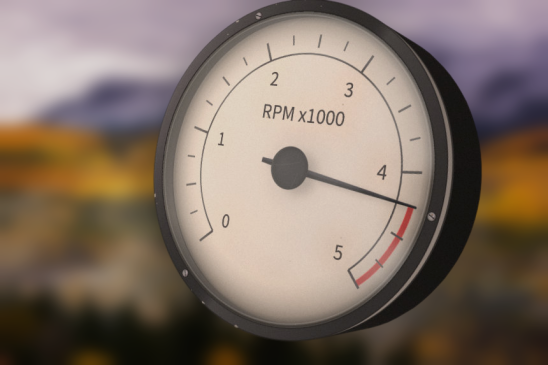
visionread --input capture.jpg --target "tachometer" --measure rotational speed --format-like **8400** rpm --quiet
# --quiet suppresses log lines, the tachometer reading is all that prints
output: **4250** rpm
